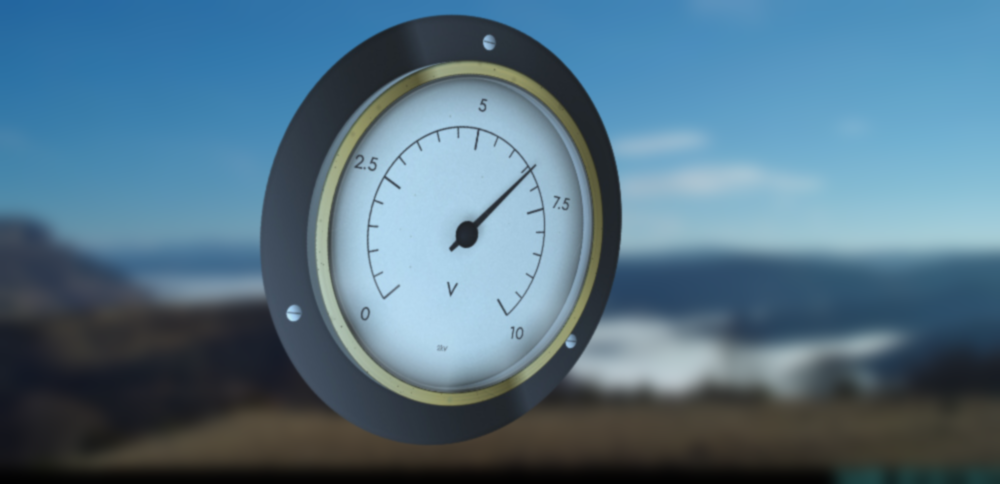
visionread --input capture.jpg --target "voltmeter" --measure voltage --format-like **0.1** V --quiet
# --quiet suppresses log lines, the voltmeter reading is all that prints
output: **6.5** V
